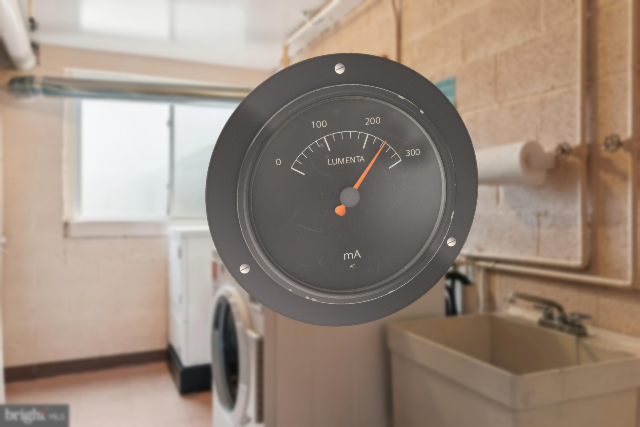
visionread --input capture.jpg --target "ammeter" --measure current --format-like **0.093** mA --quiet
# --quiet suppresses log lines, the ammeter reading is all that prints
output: **240** mA
